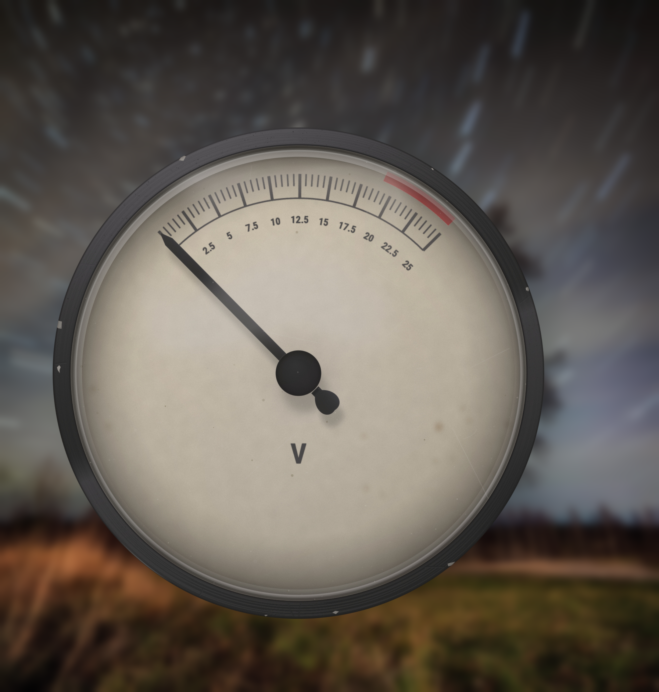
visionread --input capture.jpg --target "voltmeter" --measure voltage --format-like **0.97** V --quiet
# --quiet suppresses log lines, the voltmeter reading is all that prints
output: **0** V
